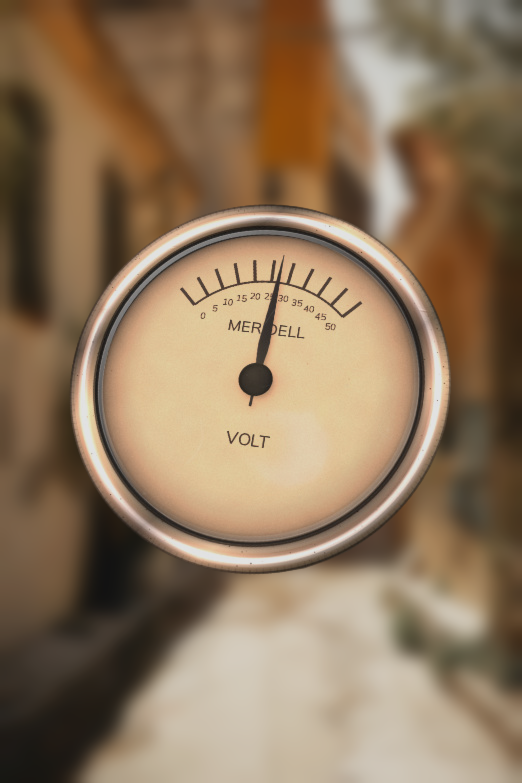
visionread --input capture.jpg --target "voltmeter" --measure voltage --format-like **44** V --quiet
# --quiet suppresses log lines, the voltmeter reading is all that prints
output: **27.5** V
